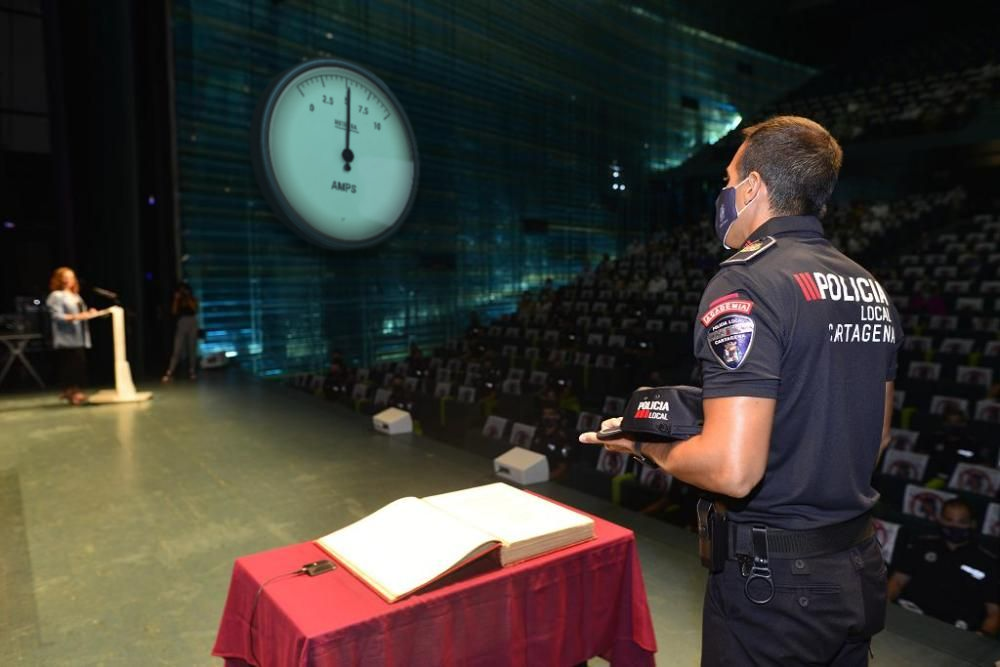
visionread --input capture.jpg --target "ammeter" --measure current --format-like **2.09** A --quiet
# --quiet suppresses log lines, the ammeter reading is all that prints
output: **5** A
